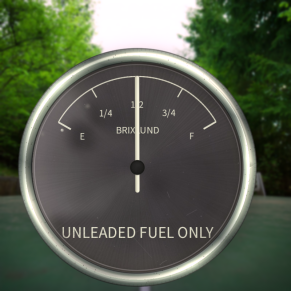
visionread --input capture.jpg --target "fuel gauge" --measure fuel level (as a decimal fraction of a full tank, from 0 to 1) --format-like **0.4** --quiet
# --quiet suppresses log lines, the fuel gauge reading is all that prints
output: **0.5**
